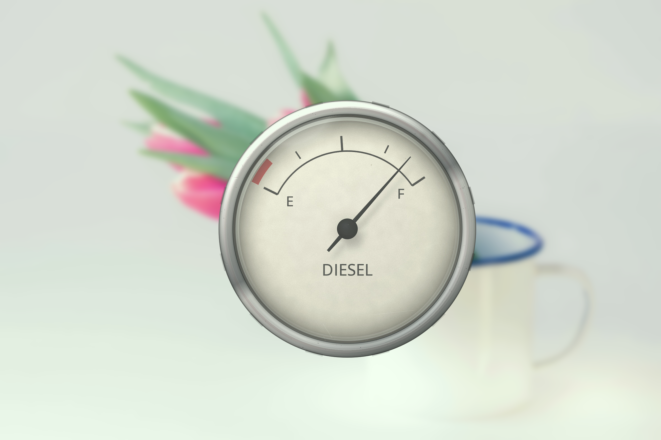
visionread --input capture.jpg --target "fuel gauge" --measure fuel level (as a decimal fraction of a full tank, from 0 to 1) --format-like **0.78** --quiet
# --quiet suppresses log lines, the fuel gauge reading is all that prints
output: **0.875**
